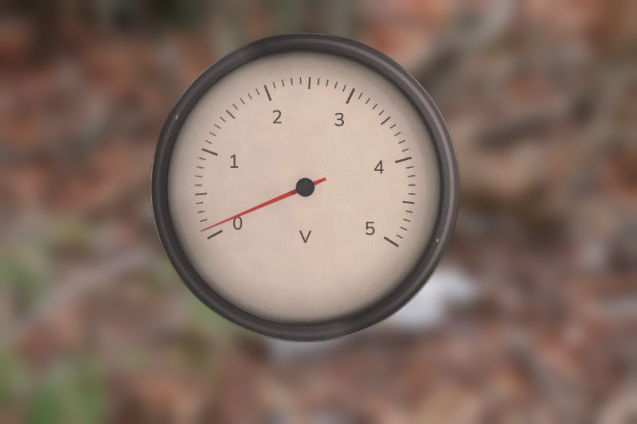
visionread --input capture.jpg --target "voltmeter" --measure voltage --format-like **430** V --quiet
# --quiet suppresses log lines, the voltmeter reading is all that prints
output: **0.1** V
